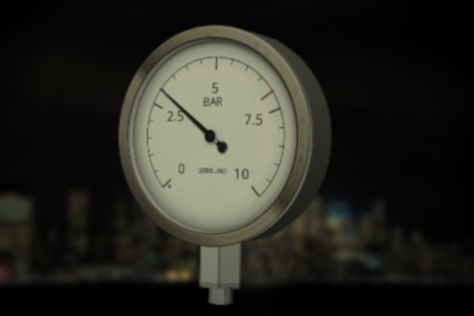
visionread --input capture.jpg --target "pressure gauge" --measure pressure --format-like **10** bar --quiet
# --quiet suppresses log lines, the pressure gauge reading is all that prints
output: **3** bar
